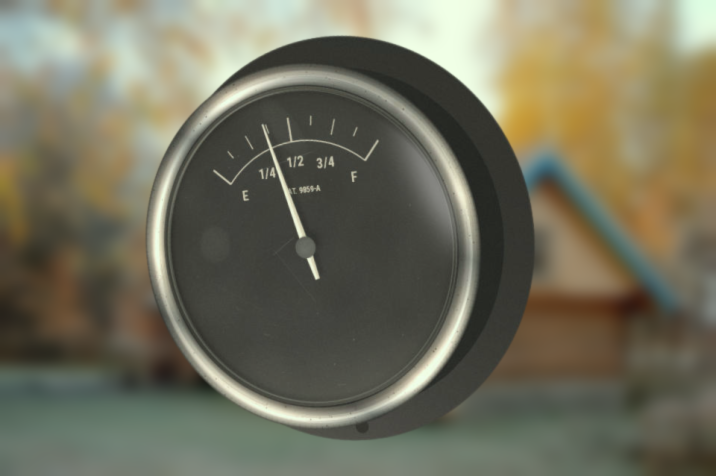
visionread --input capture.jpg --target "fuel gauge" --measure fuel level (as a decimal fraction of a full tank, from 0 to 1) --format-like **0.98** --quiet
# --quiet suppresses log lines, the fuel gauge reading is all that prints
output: **0.375**
